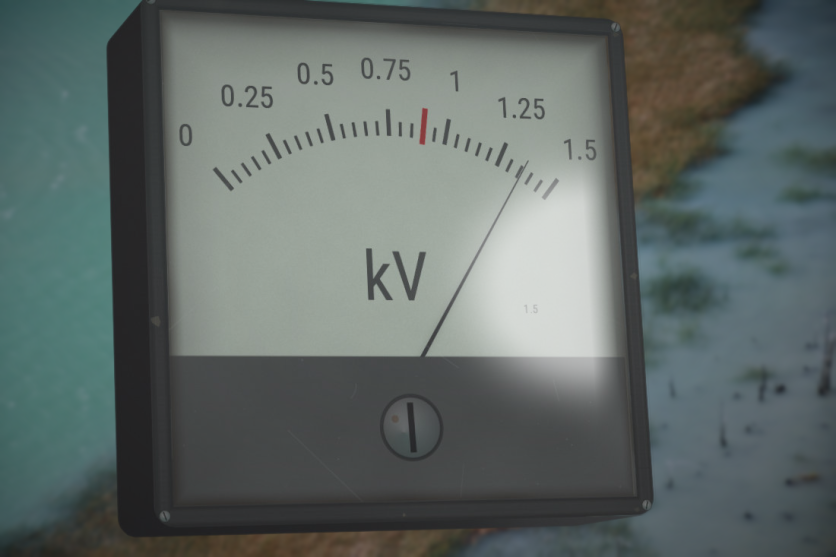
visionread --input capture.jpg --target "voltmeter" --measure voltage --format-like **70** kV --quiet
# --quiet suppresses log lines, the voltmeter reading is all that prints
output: **1.35** kV
